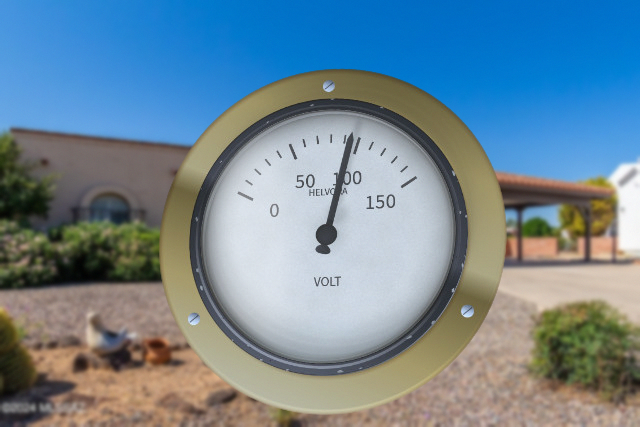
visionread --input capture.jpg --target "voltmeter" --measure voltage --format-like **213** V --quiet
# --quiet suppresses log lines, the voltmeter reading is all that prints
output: **95** V
